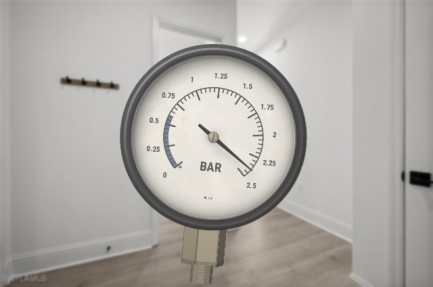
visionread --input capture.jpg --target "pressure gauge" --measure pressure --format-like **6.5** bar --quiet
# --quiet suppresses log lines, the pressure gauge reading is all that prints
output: **2.4** bar
